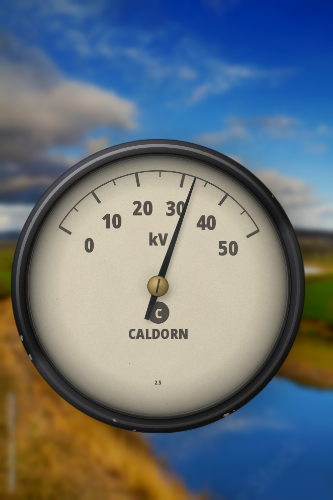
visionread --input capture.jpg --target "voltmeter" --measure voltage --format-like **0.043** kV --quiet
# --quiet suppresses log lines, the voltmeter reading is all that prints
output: **32.5** kV
